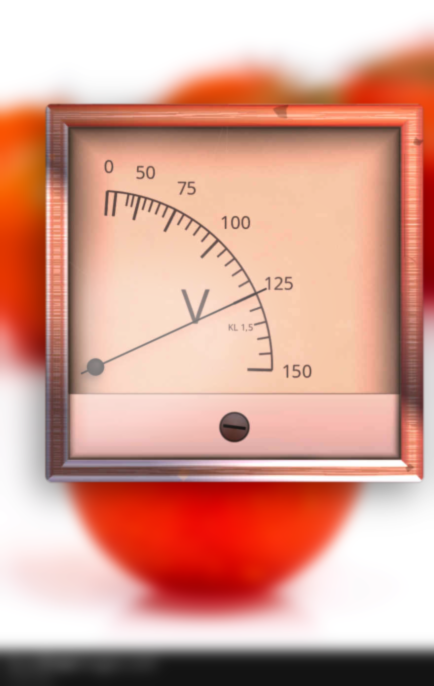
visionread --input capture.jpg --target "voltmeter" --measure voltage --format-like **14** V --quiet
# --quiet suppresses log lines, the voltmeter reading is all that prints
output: **125** V
